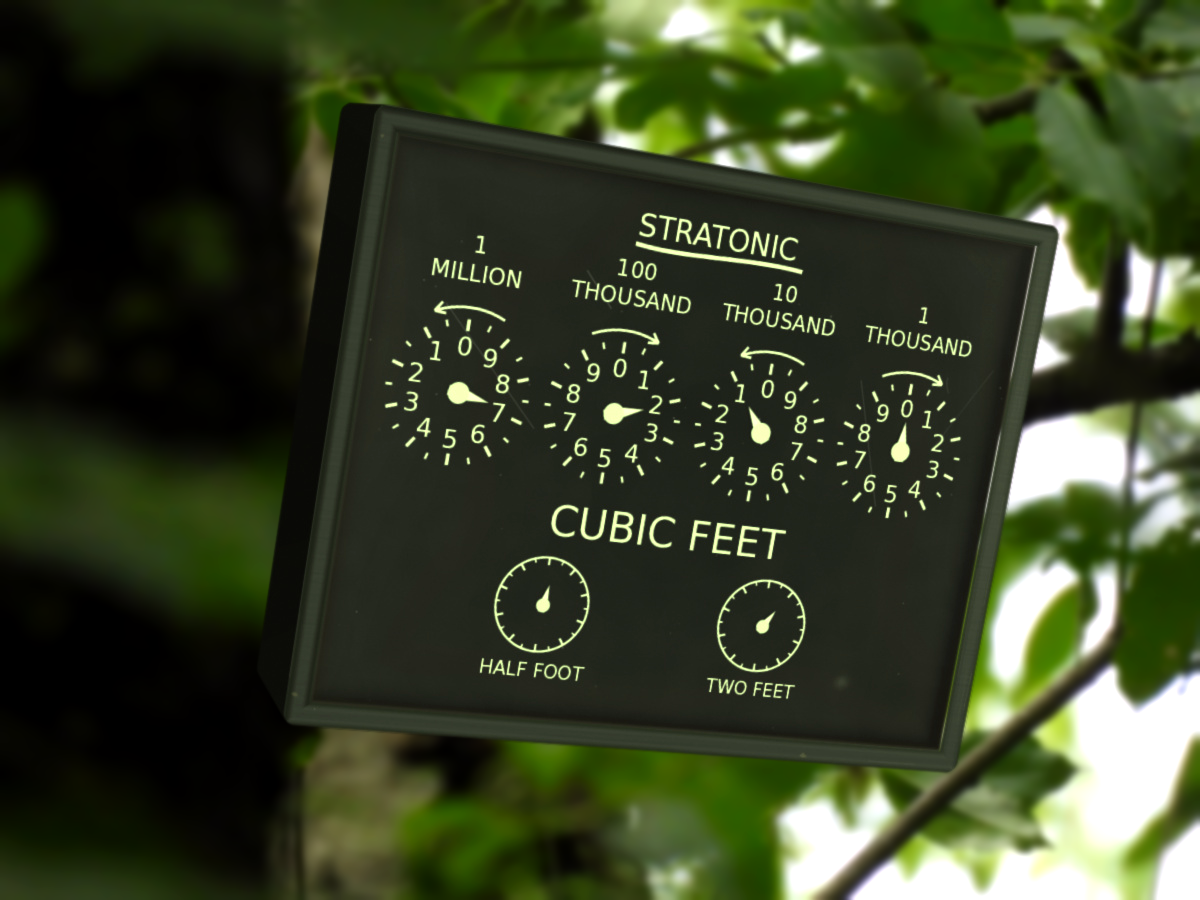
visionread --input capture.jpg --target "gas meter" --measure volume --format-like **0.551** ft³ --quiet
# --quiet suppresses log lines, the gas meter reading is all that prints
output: **721000** ft³
